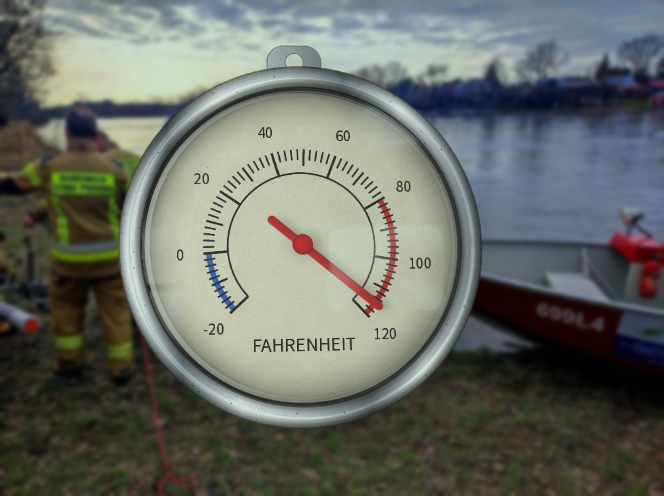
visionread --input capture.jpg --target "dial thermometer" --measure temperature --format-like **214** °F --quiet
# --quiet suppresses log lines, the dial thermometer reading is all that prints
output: **116** °F
